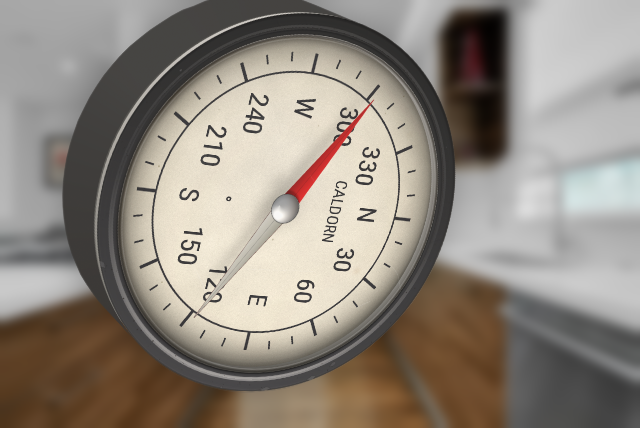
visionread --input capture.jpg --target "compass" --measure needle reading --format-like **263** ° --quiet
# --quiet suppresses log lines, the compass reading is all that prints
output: **300** °
